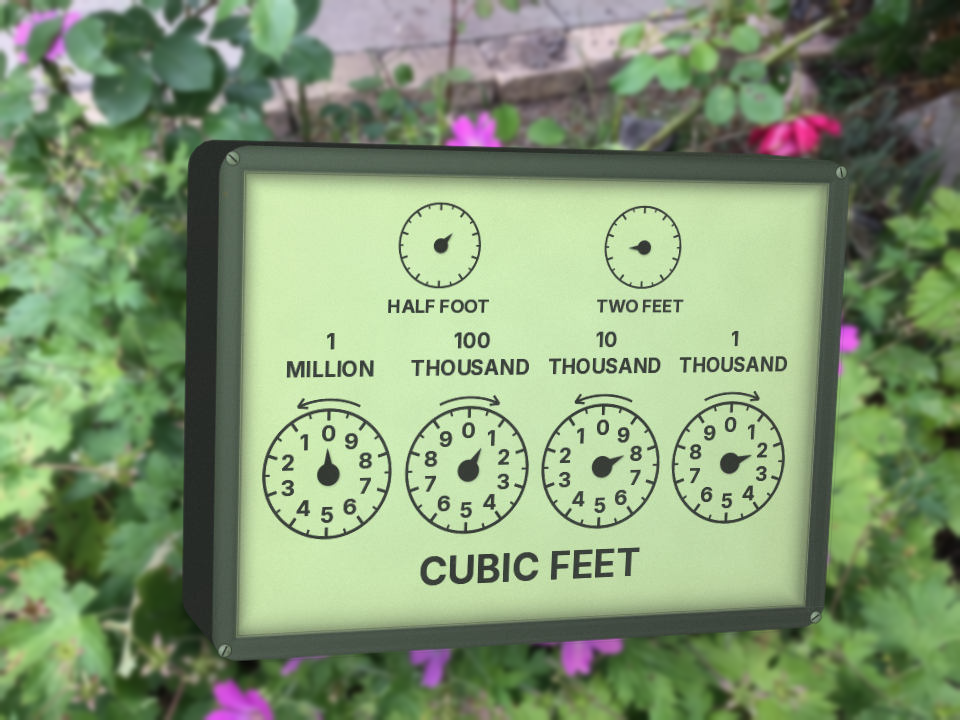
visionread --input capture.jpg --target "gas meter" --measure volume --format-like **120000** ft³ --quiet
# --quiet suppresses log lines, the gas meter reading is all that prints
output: **8200** ft³
